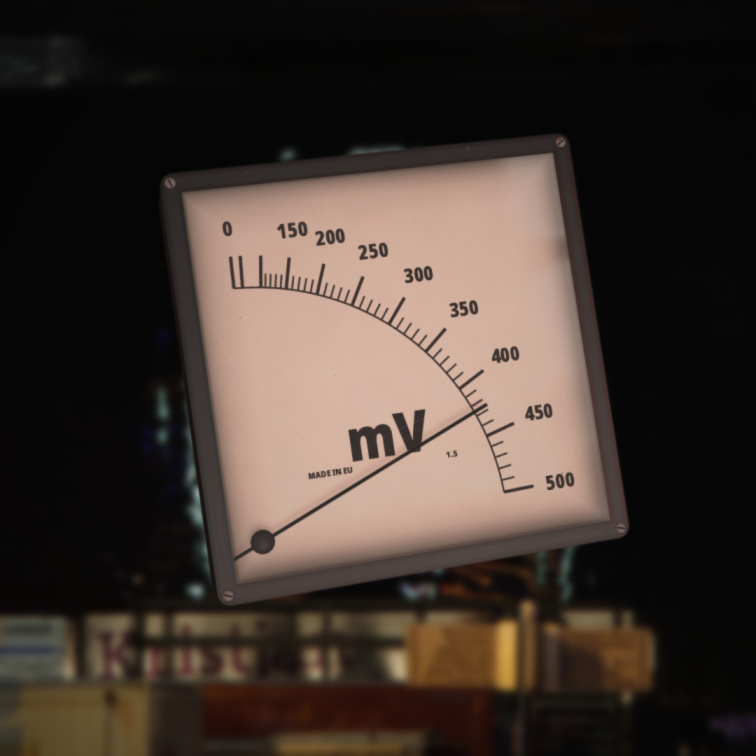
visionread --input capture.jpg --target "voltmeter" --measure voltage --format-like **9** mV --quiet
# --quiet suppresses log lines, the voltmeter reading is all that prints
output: **425** mV
